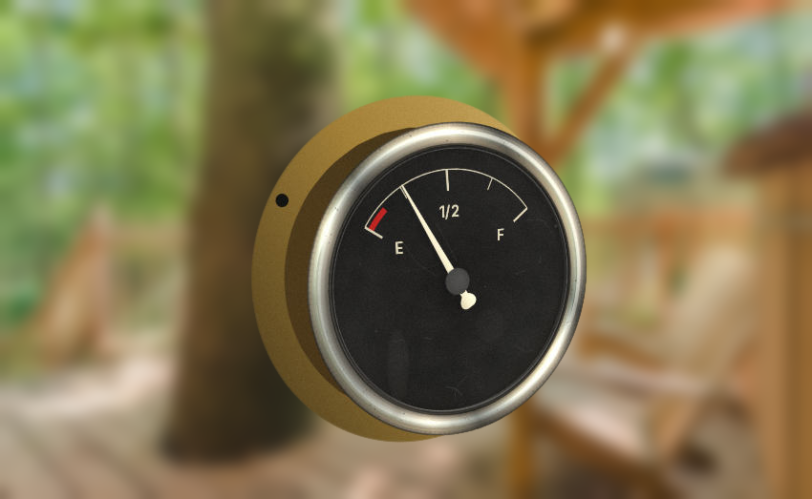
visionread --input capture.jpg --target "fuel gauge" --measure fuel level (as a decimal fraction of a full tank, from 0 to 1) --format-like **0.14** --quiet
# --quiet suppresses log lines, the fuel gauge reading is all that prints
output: **0.25**
